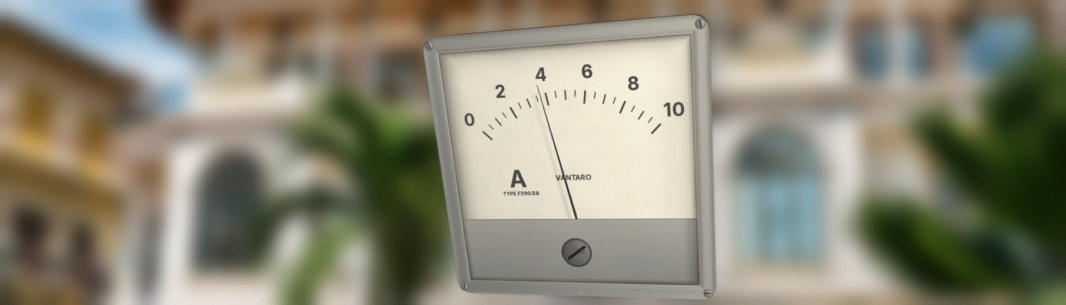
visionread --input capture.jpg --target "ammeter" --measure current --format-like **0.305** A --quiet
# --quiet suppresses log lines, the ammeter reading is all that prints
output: **3.75** A
